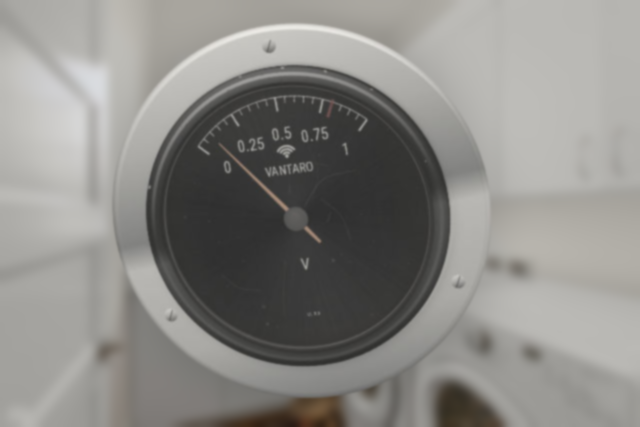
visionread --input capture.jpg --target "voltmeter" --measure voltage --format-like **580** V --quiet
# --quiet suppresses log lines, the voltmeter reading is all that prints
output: **0.1** V
